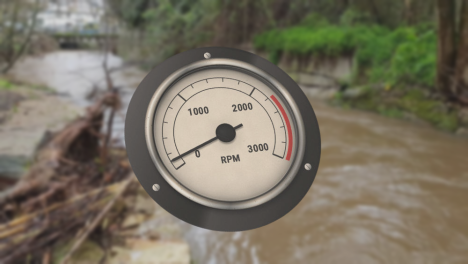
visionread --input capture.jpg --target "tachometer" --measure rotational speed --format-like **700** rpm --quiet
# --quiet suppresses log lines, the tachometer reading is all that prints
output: **100** rpm
